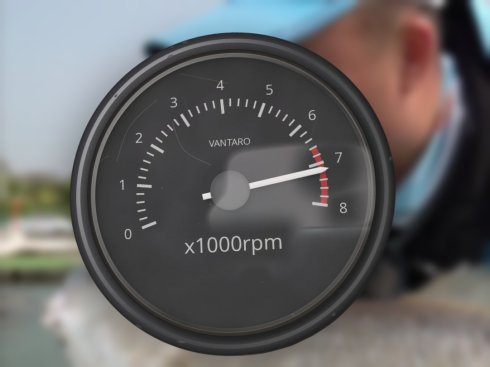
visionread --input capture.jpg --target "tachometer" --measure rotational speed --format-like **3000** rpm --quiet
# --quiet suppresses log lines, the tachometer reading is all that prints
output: **7200** rpm
